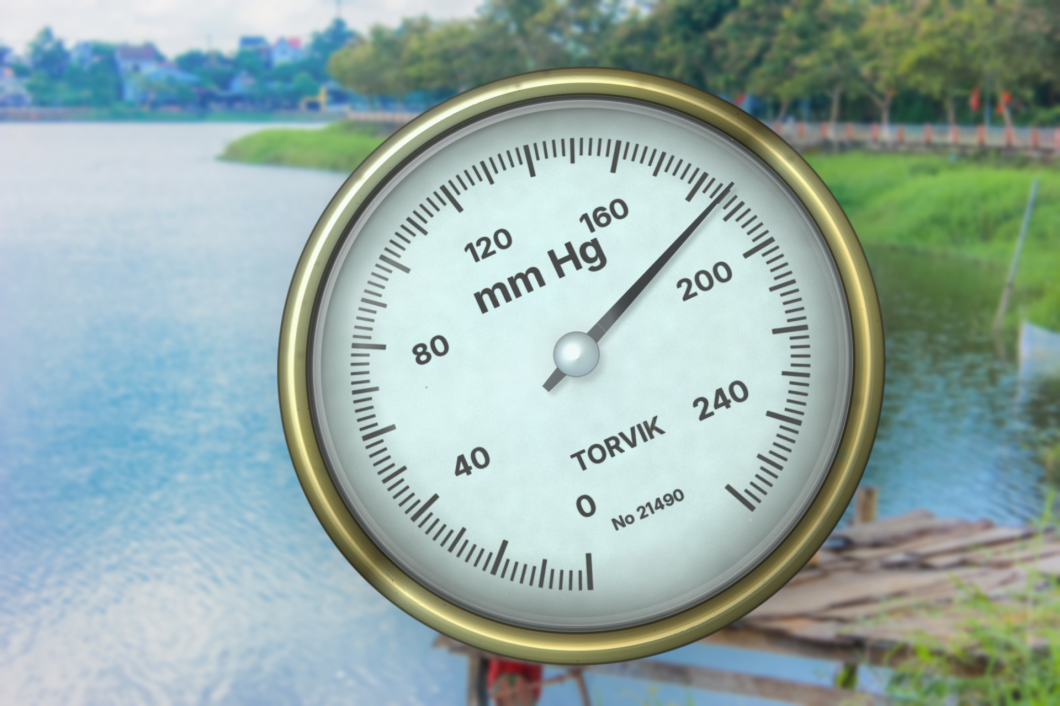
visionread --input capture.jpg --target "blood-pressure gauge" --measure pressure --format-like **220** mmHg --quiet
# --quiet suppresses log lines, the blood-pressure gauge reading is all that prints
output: **186** mmHg
